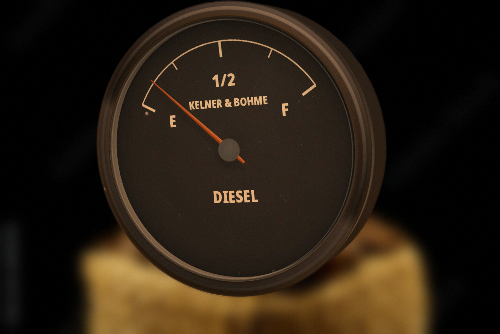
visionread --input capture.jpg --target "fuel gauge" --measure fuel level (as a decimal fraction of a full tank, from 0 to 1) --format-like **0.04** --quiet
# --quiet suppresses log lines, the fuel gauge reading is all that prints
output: **0.125**
